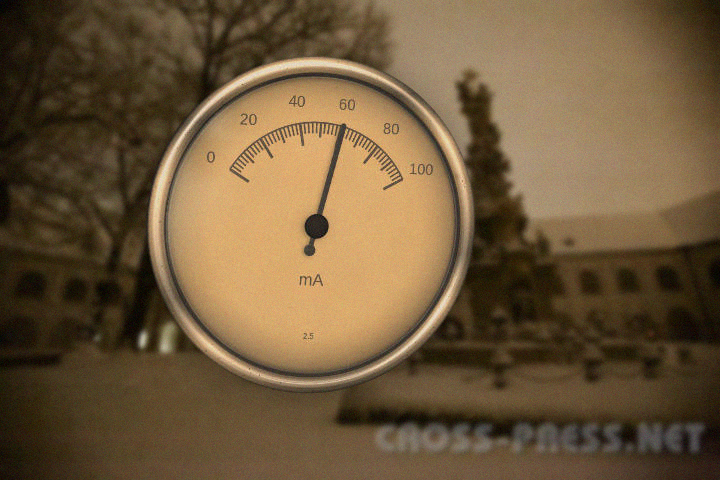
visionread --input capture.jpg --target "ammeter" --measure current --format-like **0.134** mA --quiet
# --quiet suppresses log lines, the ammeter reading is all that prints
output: **60** mA
